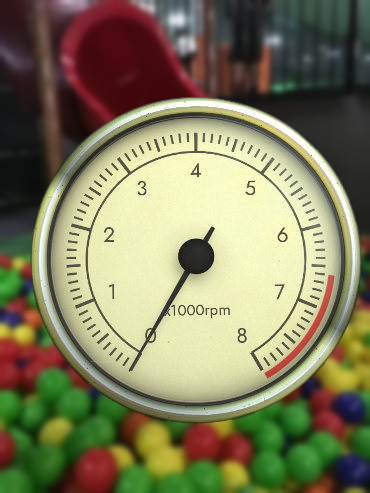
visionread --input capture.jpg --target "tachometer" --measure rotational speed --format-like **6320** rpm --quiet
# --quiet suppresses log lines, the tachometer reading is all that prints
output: **0** rpm
